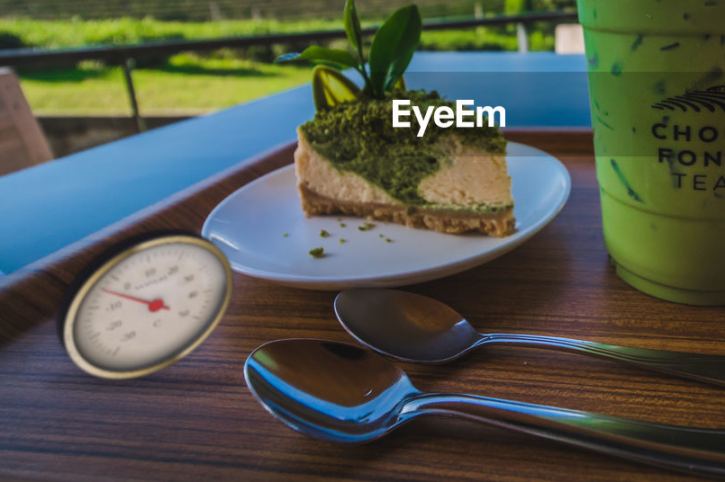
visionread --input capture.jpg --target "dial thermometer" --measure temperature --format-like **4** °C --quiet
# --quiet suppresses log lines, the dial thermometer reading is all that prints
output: **-4** °C
